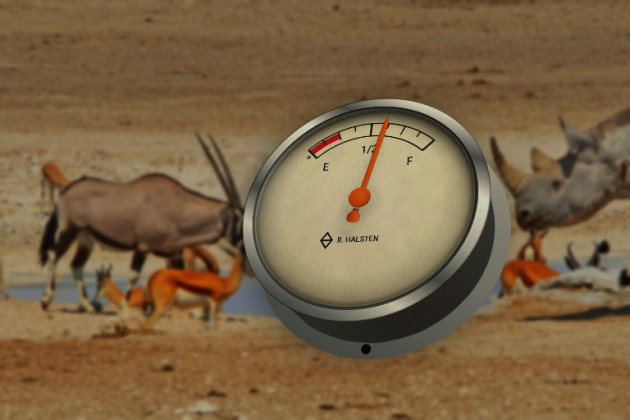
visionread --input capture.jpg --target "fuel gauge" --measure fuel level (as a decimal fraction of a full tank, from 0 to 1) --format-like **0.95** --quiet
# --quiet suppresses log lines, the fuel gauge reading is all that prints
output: **0.625**
